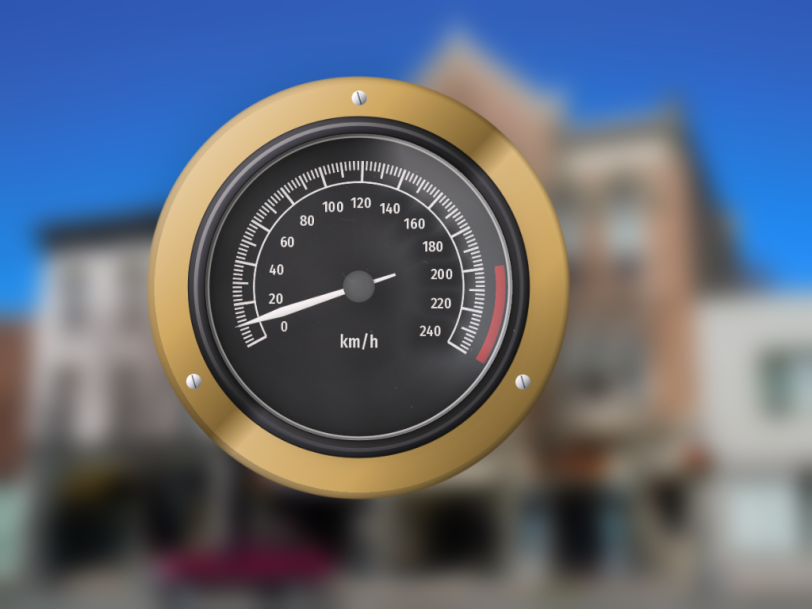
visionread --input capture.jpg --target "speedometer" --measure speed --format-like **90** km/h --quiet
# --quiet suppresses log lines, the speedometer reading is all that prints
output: **10** km/h
